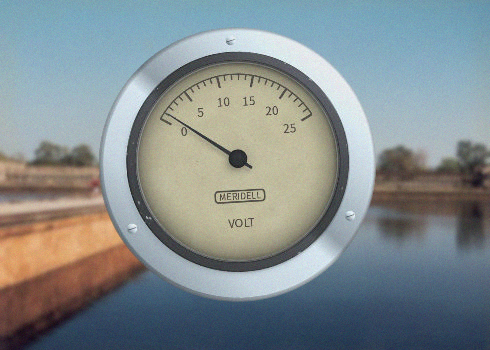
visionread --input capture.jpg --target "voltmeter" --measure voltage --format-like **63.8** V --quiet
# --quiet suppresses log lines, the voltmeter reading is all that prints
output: **1** V
